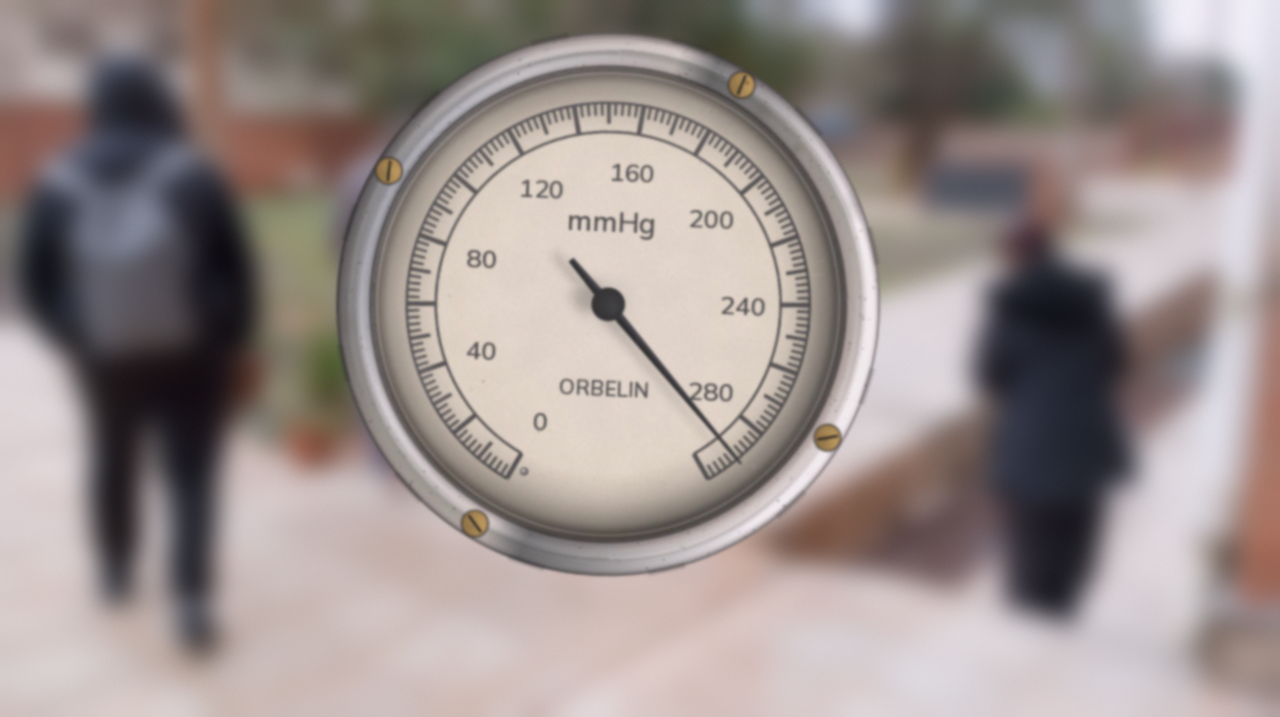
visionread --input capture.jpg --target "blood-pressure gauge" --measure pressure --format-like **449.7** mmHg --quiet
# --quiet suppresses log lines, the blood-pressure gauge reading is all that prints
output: **290** mmHg
